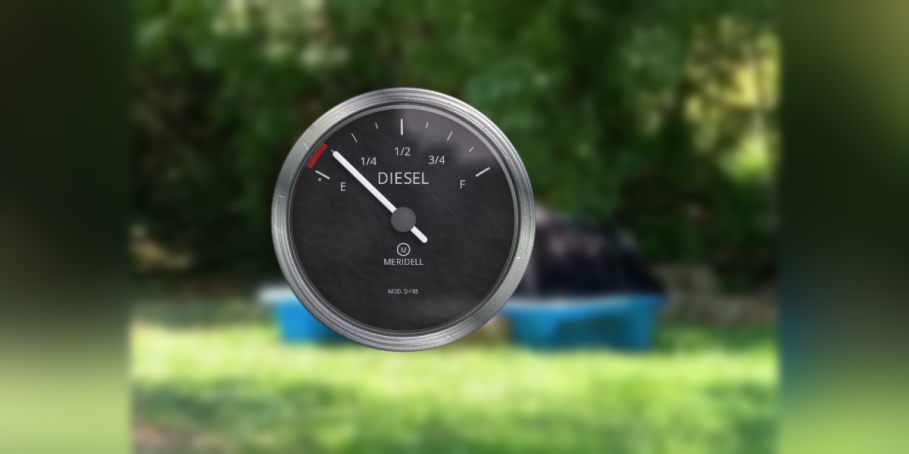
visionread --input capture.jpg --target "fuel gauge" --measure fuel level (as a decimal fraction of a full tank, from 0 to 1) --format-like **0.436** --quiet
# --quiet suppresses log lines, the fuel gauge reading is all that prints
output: **0.125**
